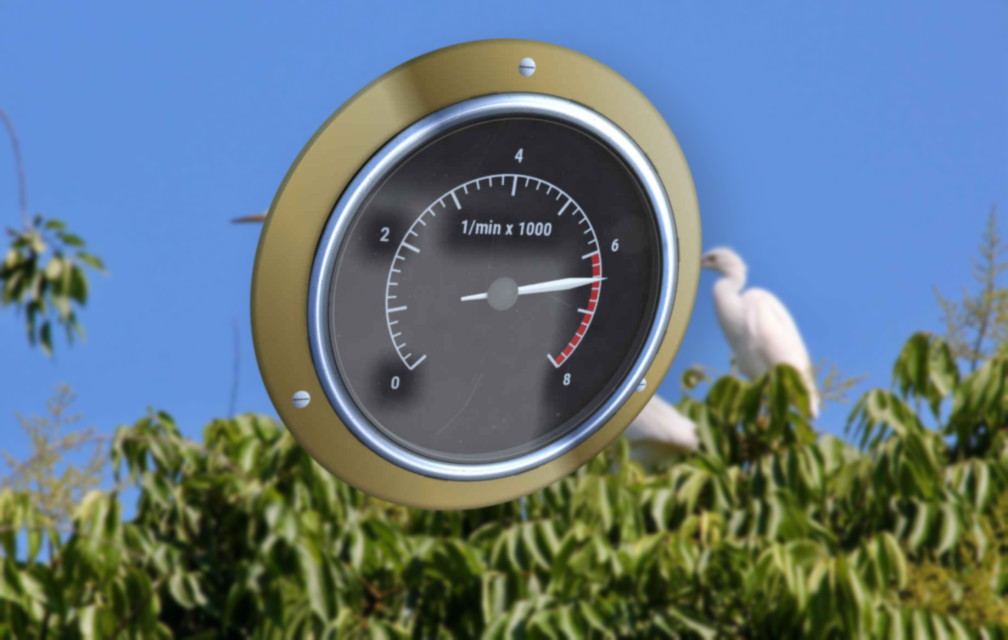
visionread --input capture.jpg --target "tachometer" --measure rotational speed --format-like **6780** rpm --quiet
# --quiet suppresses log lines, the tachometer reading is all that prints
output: **6400** rpm
